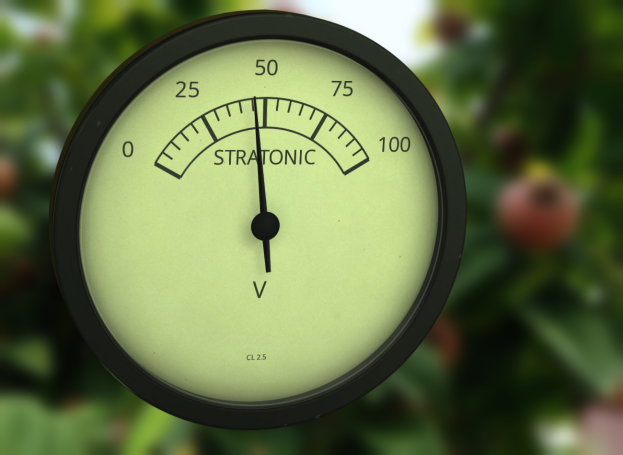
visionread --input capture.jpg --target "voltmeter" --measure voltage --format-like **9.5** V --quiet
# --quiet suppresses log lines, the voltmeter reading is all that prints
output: **45** V
